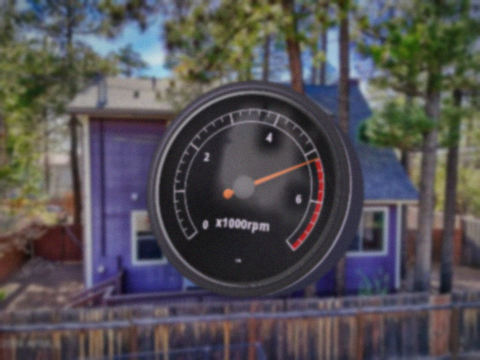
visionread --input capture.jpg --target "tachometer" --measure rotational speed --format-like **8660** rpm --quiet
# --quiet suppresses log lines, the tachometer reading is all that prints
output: **5200** rpm
